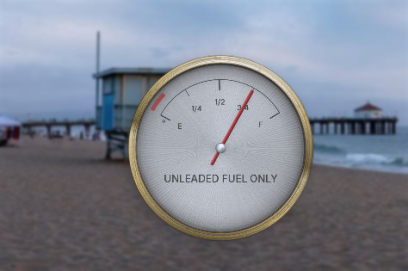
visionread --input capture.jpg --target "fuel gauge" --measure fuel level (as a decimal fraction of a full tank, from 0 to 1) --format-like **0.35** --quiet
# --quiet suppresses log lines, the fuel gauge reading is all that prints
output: **0.75**
